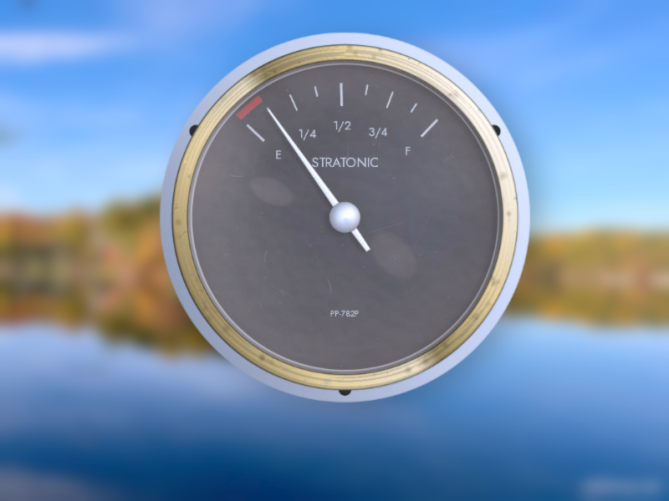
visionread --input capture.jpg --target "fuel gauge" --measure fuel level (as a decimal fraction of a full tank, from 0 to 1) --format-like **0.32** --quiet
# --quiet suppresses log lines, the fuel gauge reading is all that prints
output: **0.125**
